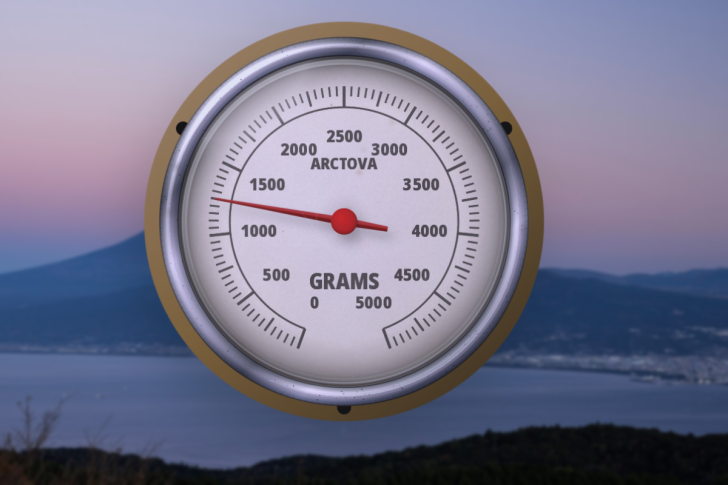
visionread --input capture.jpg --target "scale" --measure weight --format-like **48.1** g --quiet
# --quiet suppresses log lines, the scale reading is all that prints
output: **1250** g
